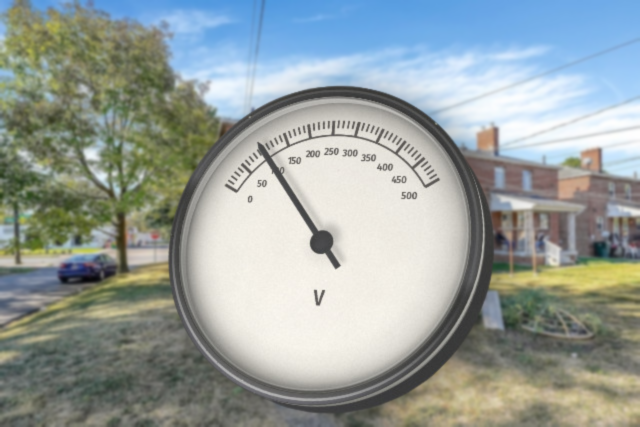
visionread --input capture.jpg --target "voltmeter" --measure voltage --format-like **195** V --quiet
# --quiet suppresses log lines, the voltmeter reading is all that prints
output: **100** V
